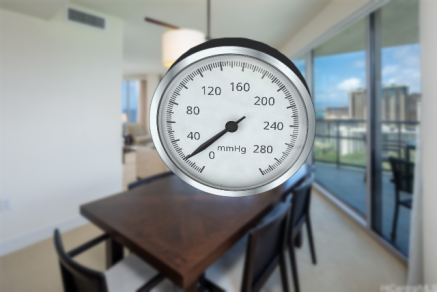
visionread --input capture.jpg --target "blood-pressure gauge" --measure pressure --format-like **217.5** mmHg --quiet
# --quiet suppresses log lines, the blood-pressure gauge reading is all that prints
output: **20** mmHg
